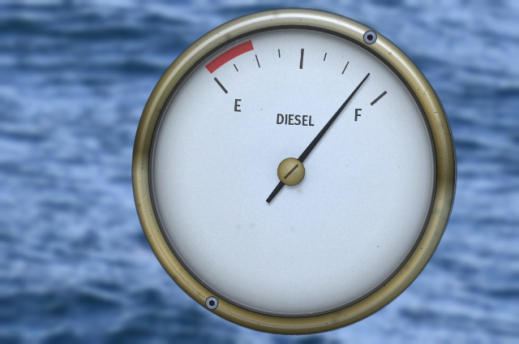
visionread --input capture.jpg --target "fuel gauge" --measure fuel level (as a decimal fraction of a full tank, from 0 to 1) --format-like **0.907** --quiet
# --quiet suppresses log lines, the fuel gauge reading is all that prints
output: **0.875**
